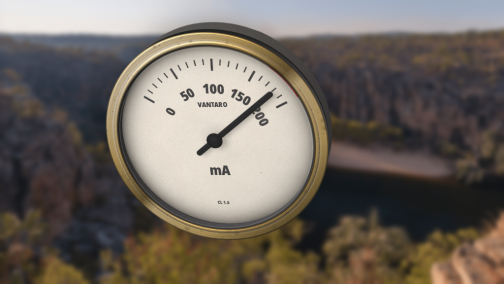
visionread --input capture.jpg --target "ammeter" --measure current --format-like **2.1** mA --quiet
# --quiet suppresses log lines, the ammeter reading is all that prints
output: **180** mA
